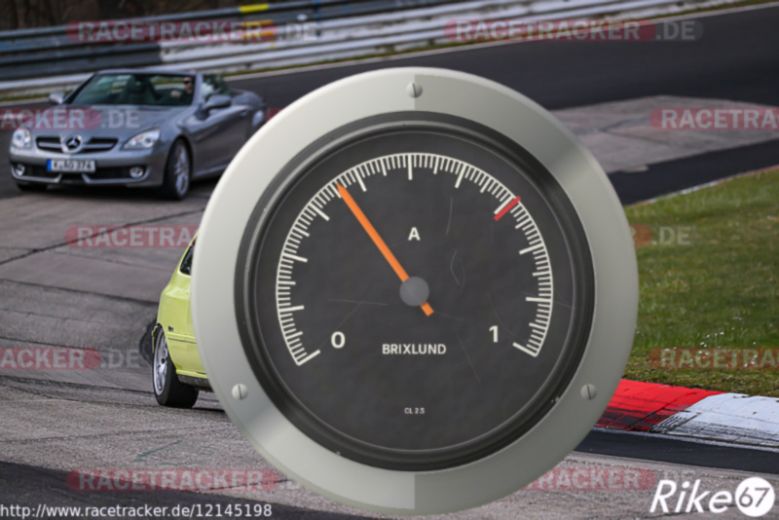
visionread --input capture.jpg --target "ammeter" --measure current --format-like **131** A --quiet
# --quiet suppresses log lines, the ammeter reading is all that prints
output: **0.36** A
